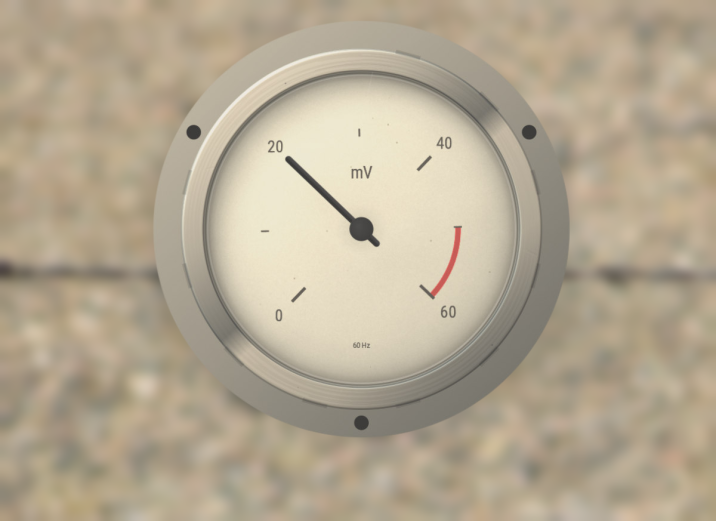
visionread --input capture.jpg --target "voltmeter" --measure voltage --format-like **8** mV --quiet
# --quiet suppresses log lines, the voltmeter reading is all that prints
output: **20** mV
